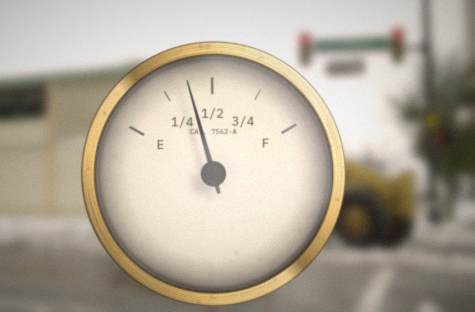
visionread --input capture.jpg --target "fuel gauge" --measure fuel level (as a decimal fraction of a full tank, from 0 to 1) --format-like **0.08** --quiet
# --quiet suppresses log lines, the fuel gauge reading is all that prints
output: **0.375**
